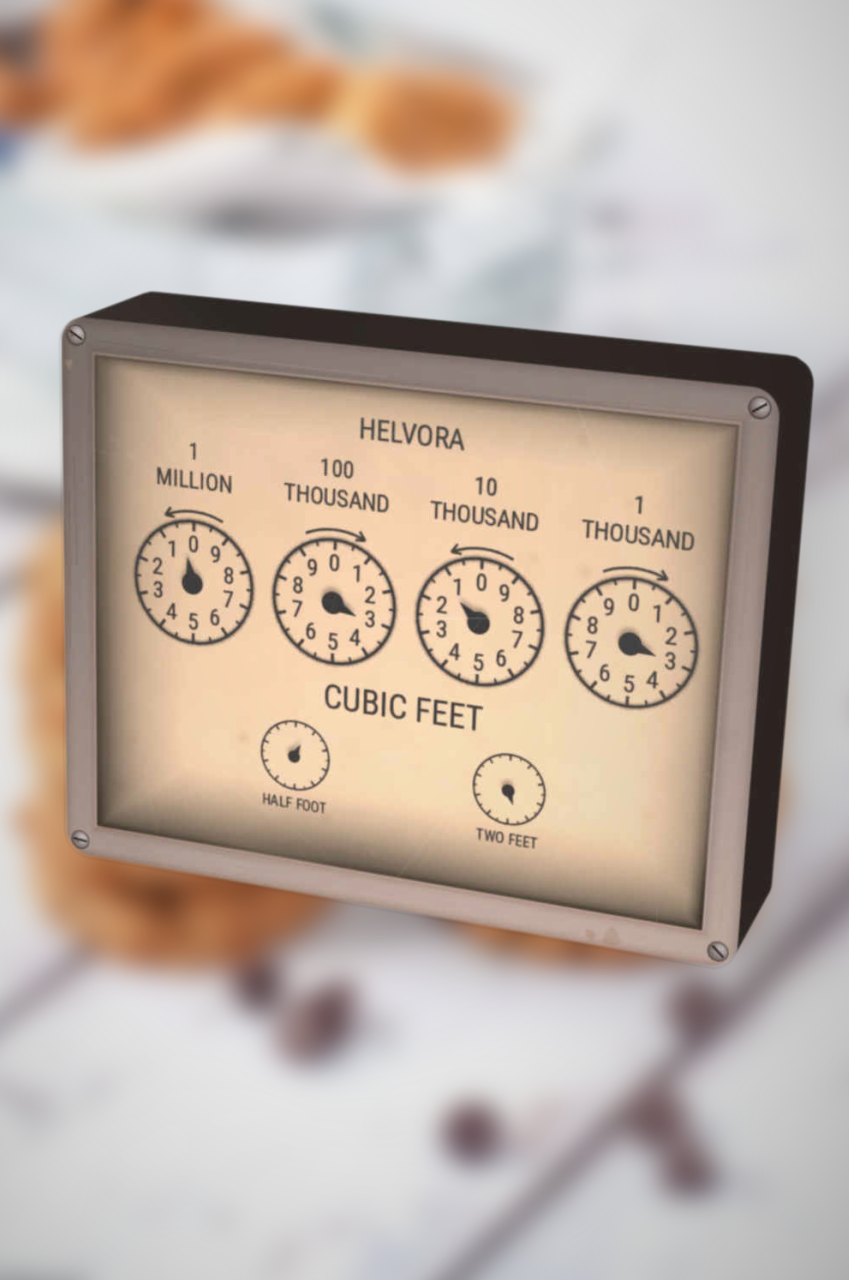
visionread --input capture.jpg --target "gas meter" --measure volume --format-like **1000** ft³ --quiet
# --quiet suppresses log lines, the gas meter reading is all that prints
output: **31300** ft³
